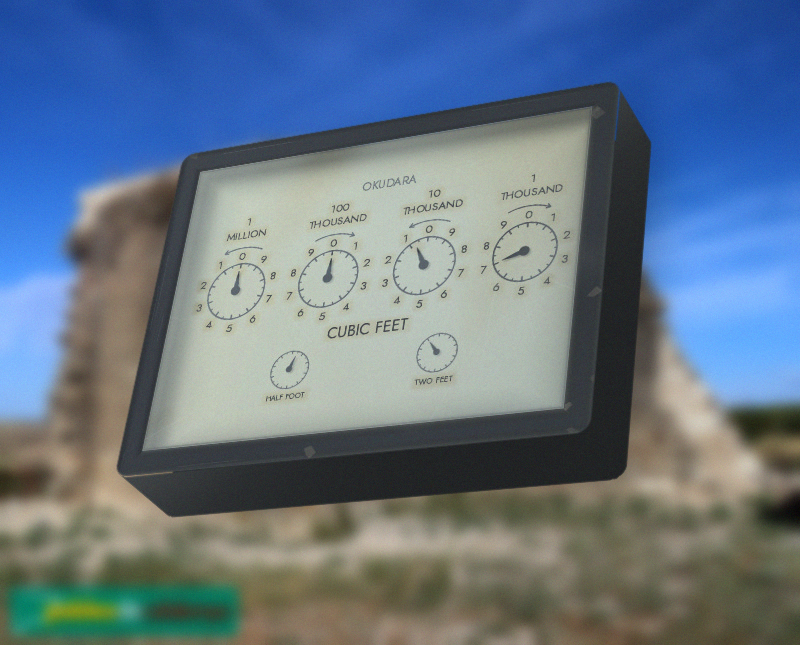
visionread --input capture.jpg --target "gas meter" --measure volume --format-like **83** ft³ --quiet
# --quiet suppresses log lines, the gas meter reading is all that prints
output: **700** ft³
